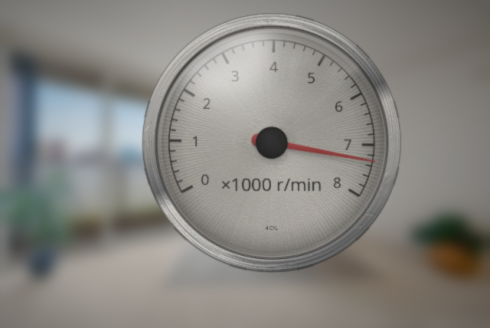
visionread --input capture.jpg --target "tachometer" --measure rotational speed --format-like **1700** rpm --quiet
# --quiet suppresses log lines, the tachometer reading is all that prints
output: **7300** rpm
